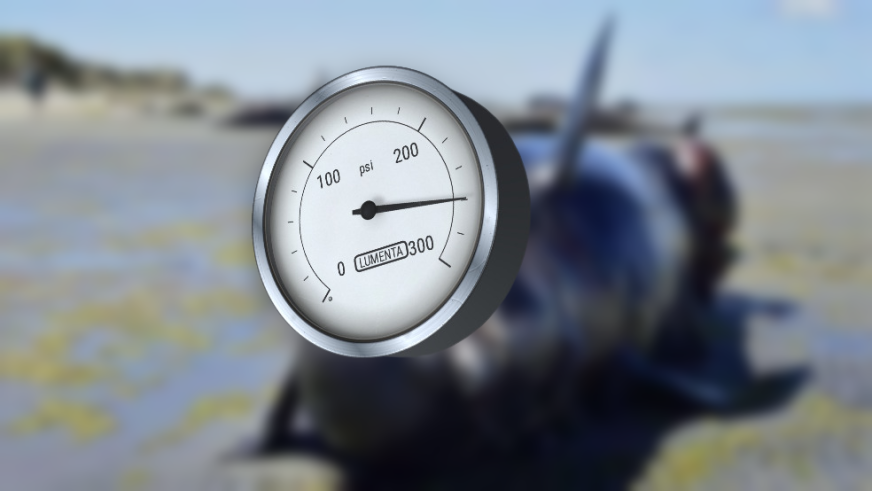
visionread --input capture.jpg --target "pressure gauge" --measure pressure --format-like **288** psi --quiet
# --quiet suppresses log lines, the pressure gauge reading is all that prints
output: **260** psi
